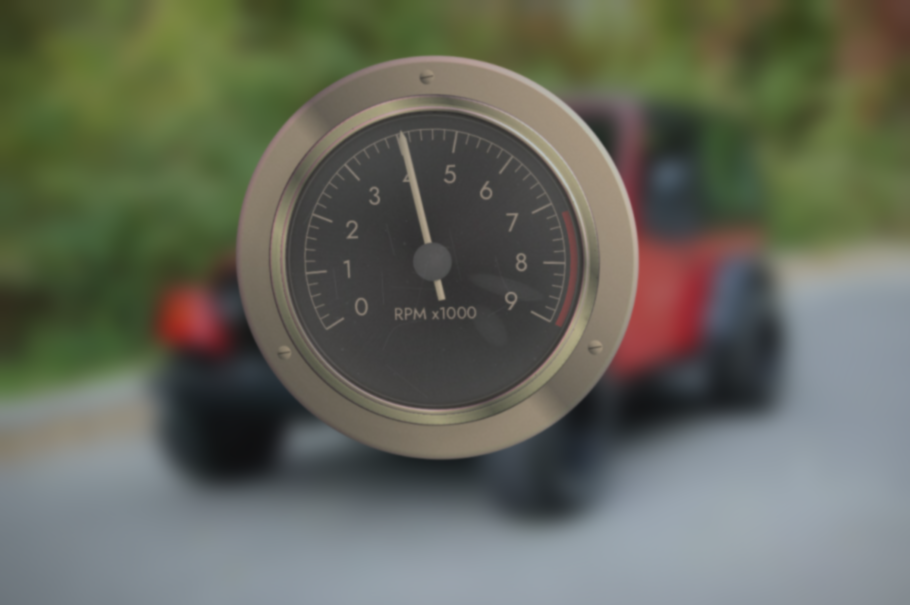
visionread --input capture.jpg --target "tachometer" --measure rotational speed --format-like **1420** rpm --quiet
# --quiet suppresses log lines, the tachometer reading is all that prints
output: **4100** rpm
